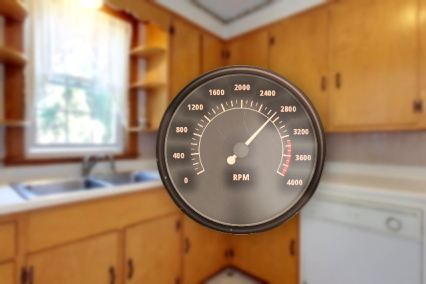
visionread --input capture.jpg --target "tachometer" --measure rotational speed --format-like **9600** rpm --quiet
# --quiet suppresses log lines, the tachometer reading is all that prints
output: **2700** rpm
